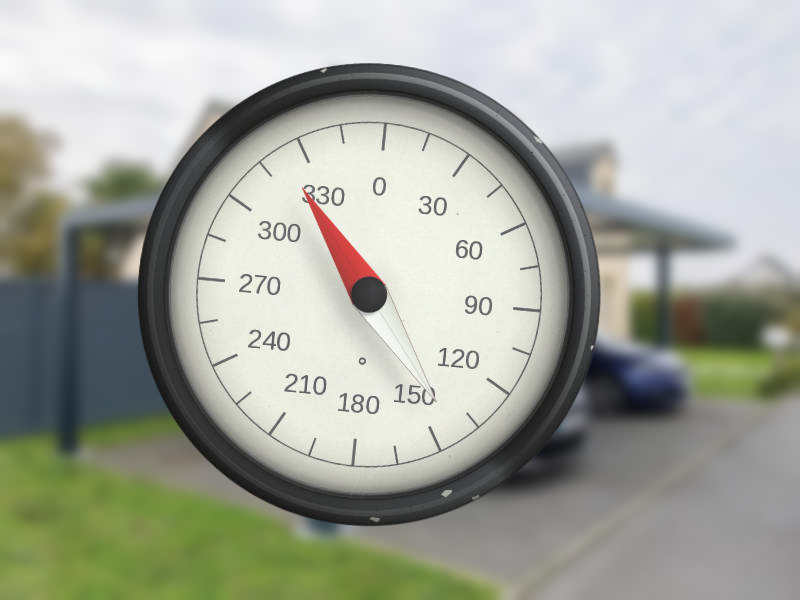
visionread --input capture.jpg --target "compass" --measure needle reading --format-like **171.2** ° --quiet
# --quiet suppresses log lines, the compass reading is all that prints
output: **322.5** °
